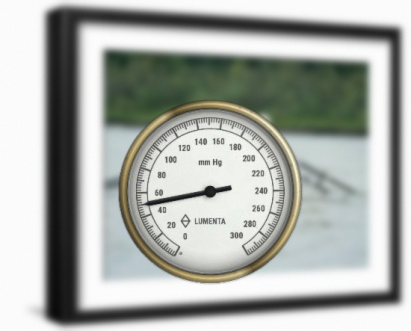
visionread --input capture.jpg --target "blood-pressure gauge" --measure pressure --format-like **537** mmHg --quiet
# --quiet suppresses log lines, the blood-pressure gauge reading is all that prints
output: **50** mmHg
